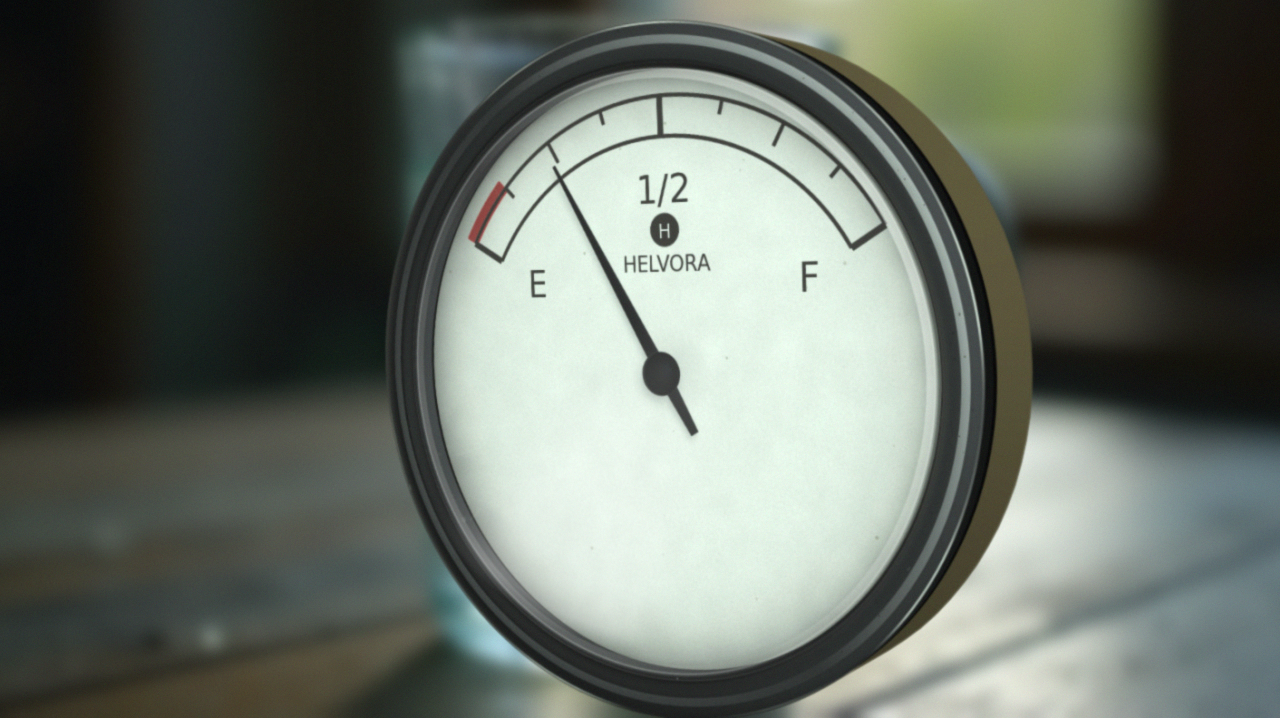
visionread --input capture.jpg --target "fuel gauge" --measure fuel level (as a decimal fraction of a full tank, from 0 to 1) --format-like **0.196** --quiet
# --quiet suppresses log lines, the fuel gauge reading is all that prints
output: **0.25**
